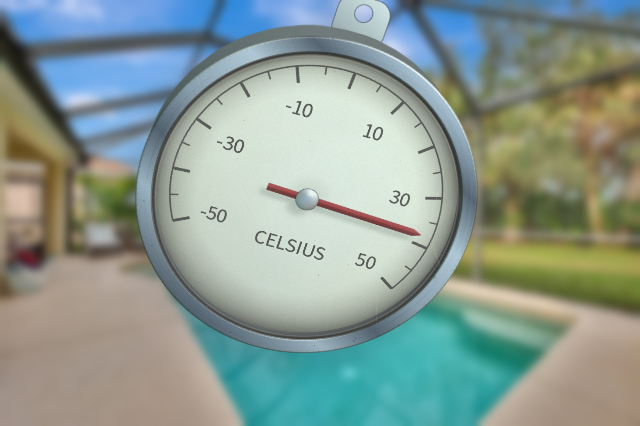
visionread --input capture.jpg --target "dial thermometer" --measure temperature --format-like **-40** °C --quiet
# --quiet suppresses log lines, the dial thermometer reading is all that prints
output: **37.5** °C
